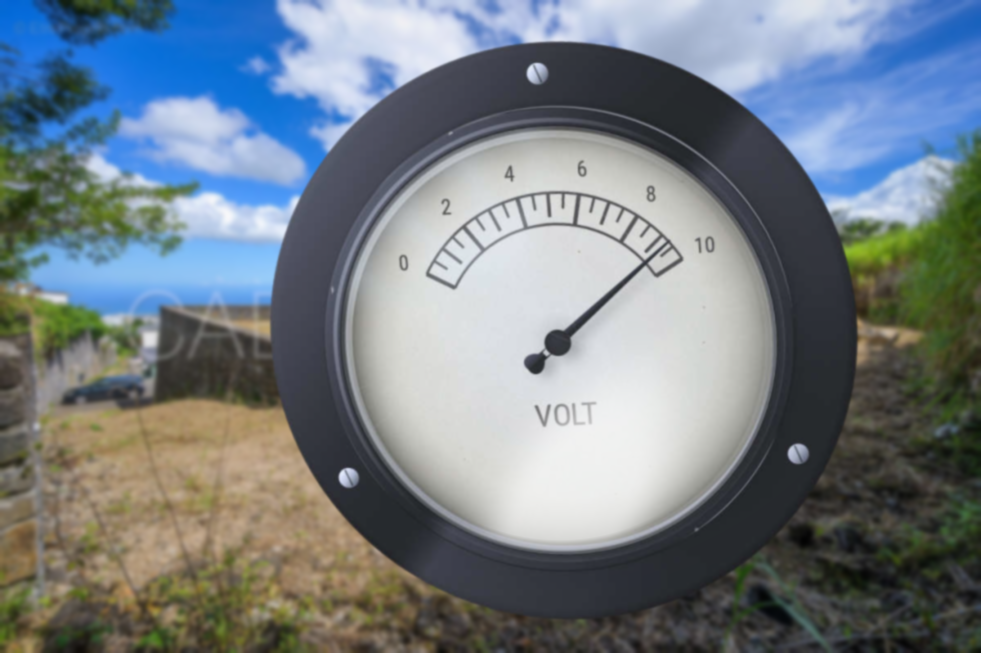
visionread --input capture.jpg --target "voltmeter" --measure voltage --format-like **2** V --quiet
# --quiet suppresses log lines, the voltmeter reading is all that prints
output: **9.25** V
